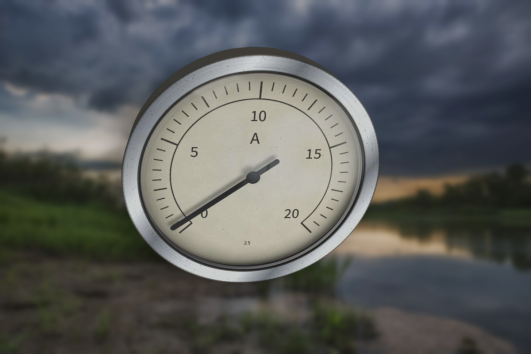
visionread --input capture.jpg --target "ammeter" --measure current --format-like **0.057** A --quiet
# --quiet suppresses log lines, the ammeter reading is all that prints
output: **0.5** A
